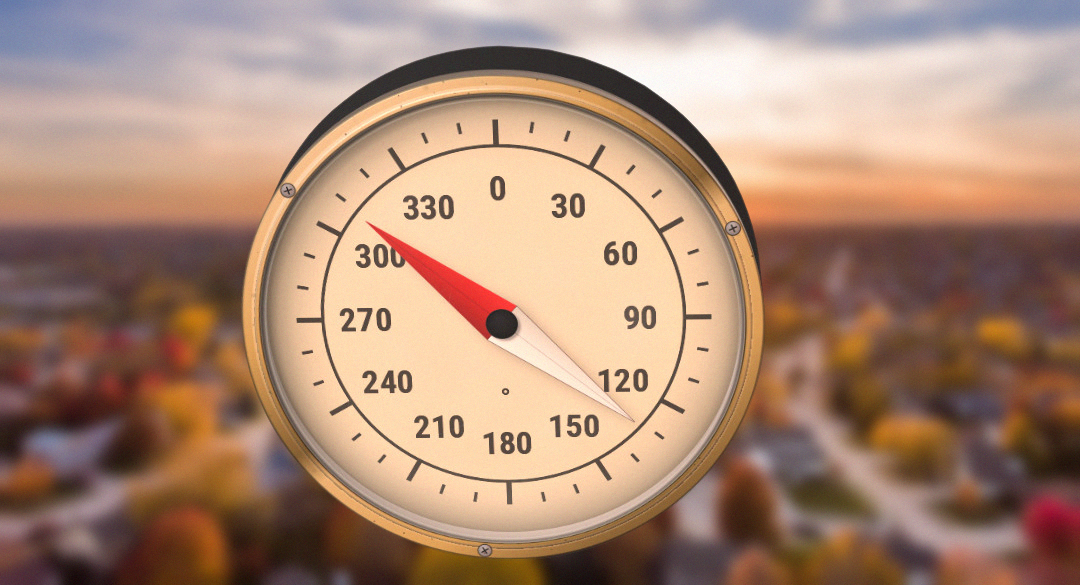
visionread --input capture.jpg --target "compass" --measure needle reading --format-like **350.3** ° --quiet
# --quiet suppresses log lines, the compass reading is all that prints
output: **310** °
